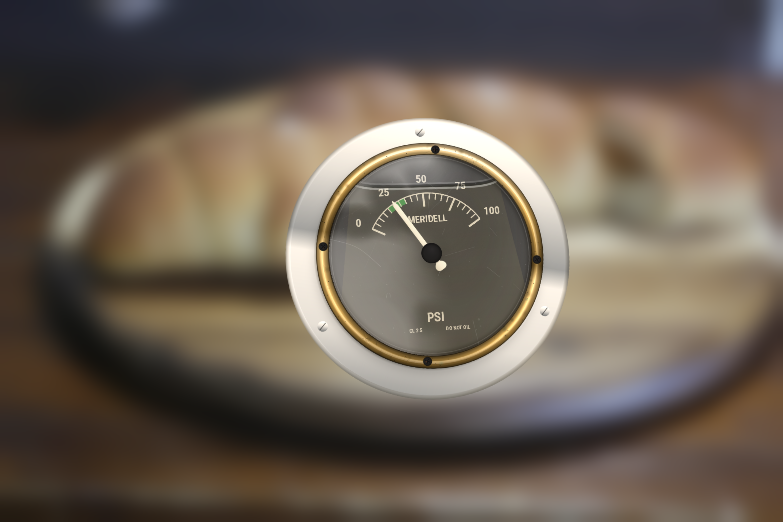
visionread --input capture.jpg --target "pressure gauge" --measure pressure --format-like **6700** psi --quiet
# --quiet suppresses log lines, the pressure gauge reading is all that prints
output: **25** psi
